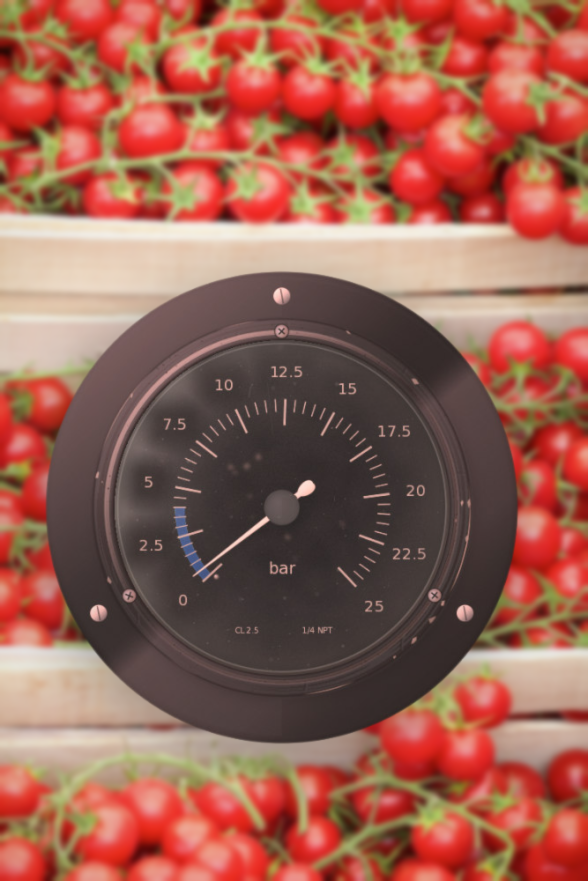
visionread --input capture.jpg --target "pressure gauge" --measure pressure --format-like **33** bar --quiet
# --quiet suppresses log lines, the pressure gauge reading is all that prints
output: **0.5** bar
